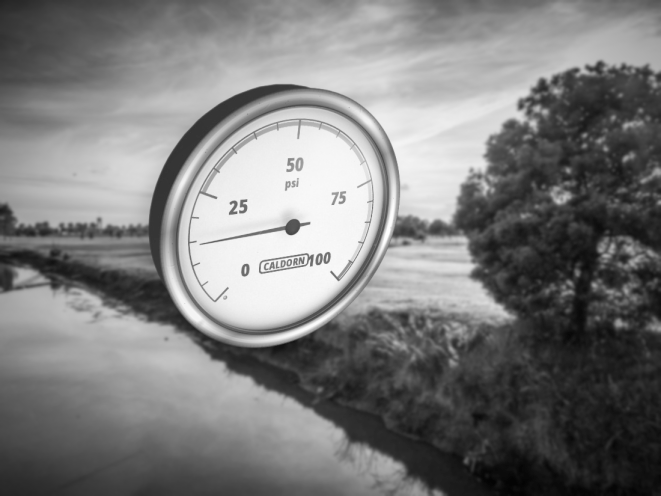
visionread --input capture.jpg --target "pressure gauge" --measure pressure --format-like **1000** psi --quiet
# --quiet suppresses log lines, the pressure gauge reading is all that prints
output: **15** psi
